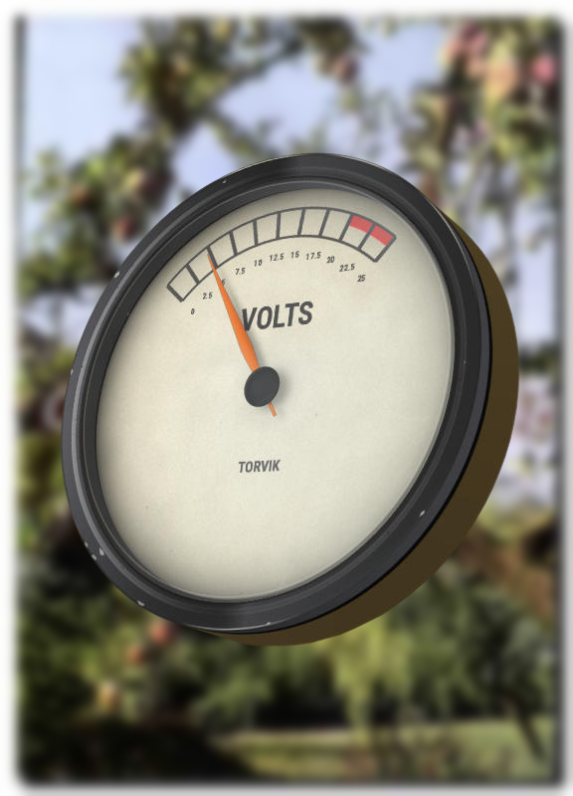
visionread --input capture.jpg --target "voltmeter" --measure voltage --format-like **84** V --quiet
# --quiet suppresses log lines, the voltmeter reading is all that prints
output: **5** V
